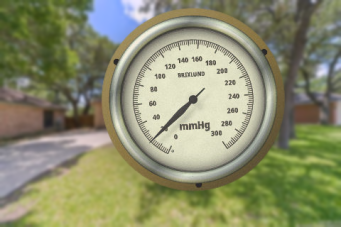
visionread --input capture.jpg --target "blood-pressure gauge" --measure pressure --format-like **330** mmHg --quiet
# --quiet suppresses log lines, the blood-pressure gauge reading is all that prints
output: **20** mmHg
